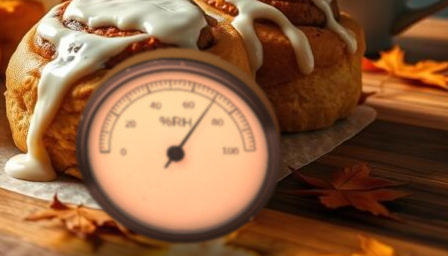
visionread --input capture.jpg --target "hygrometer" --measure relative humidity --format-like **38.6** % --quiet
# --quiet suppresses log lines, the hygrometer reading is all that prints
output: **70** %
